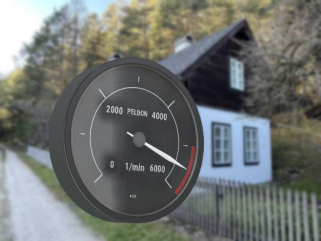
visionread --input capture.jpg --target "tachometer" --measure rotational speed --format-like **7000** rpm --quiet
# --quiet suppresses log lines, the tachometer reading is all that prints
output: **5500** rpm
